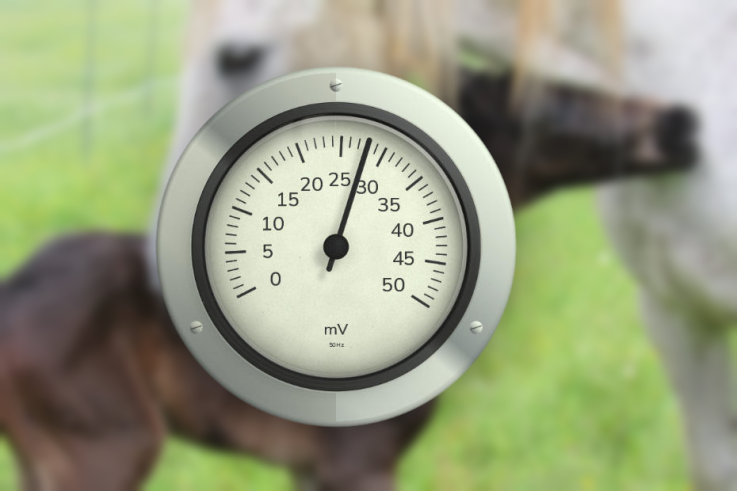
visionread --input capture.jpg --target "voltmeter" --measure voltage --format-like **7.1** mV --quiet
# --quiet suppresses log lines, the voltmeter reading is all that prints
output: **28** mV
